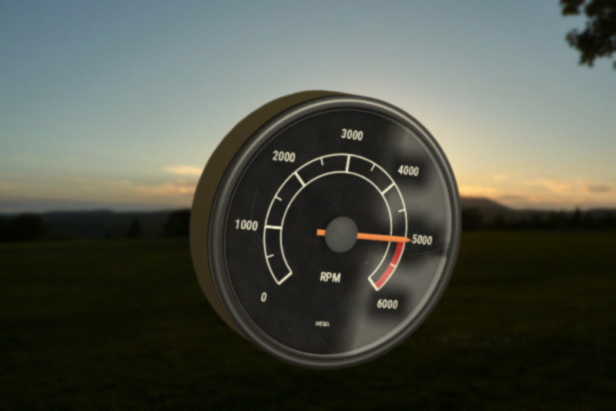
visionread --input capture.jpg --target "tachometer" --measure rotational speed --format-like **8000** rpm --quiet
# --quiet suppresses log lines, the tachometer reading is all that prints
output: **5000** rpm
